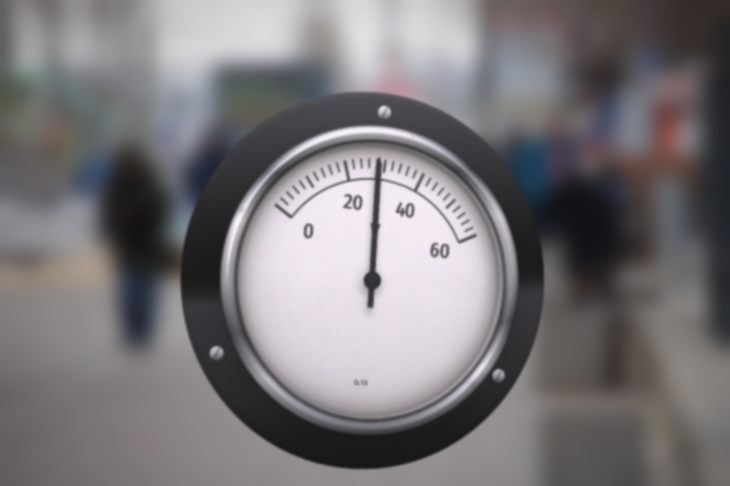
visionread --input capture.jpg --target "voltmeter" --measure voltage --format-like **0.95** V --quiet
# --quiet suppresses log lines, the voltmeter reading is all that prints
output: **28** V
